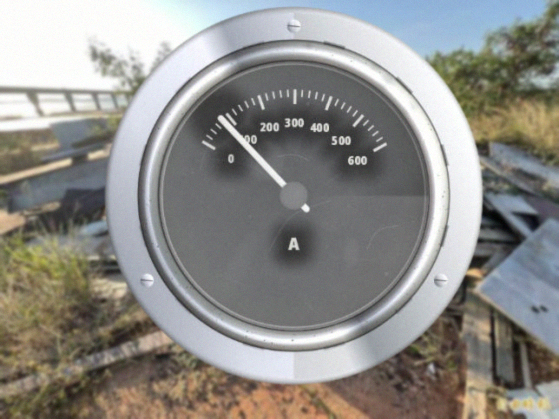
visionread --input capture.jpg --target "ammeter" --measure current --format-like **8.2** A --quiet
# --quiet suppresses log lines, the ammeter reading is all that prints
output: **80** A
